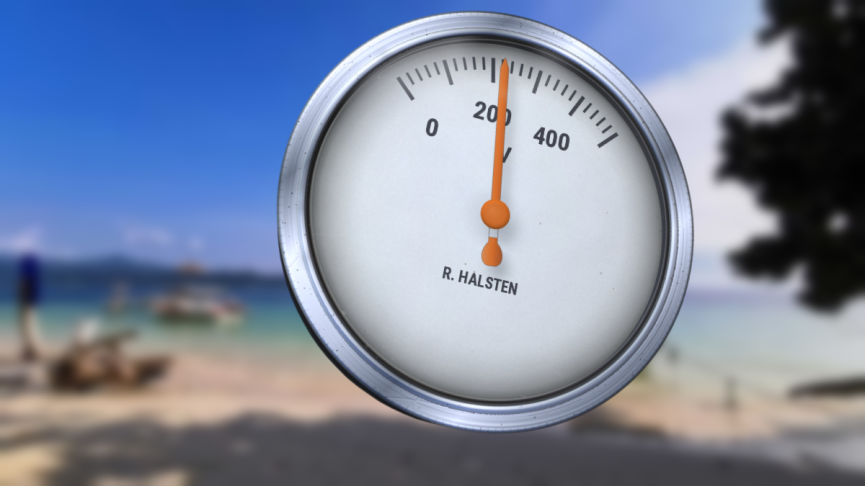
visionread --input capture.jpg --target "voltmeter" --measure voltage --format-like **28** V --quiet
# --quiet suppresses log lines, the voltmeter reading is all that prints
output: **220** V
